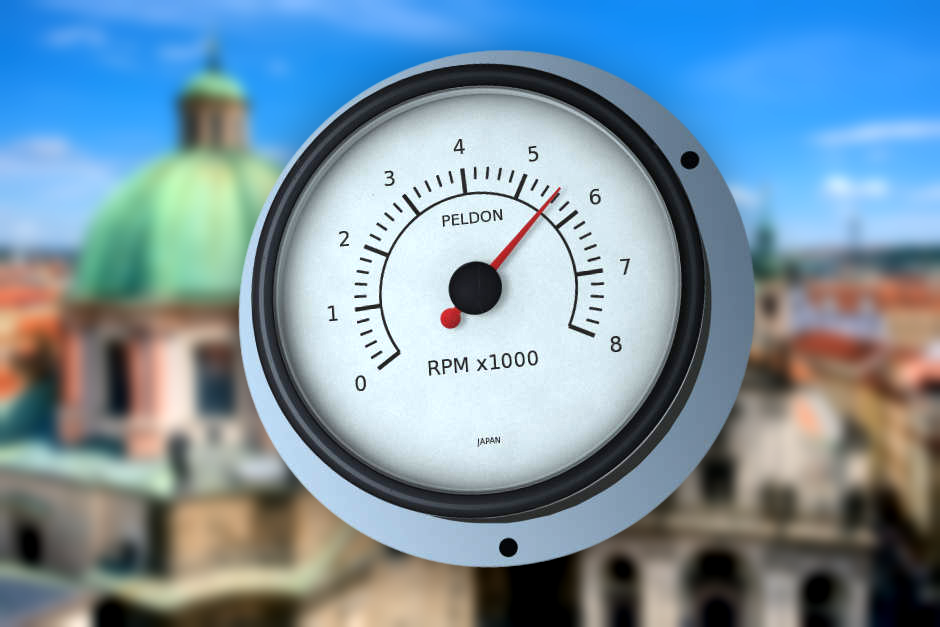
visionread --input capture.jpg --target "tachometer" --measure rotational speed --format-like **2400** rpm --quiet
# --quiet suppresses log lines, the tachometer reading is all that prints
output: **5600** rpm
